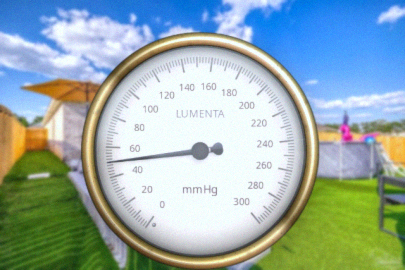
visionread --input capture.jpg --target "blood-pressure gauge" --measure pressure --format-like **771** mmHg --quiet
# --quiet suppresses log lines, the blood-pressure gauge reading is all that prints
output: **50** mmHg
